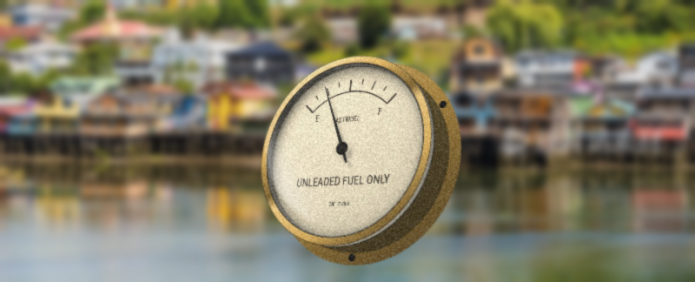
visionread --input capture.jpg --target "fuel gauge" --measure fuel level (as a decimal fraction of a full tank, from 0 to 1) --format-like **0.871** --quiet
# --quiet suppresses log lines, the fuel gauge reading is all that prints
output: **0.25**
